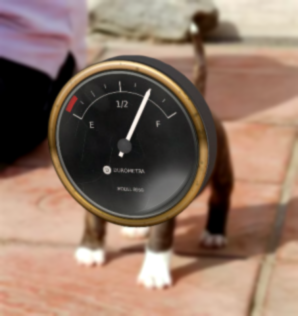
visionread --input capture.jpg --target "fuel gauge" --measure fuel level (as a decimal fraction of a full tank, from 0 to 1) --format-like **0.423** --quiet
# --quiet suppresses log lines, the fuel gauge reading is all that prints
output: **0.75**
